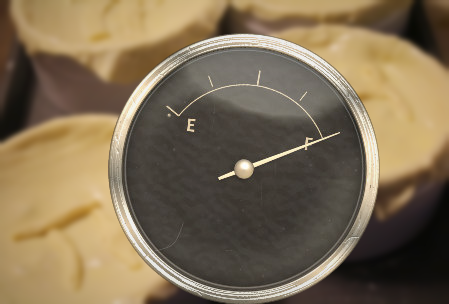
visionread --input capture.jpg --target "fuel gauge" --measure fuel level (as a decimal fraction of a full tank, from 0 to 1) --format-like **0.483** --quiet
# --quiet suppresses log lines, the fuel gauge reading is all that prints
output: **1**
